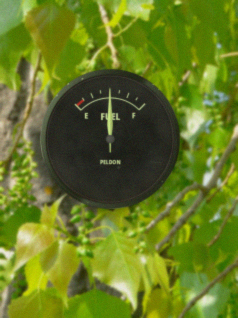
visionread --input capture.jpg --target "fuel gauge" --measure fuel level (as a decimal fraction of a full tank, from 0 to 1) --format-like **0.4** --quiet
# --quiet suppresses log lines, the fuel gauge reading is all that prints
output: **0.5**
